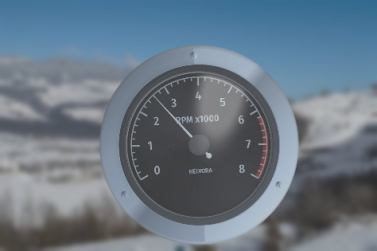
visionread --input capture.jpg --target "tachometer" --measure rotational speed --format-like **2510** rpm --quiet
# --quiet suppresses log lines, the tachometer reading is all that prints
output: **2600** rpm
